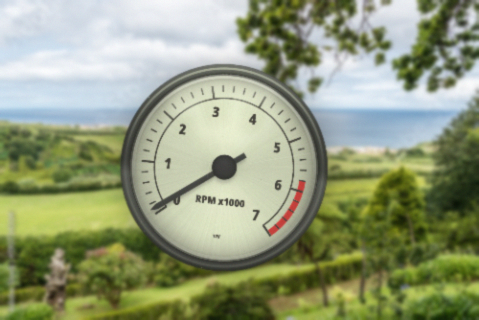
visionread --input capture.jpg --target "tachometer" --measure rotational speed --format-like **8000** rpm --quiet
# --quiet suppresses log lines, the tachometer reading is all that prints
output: **100** rpm
